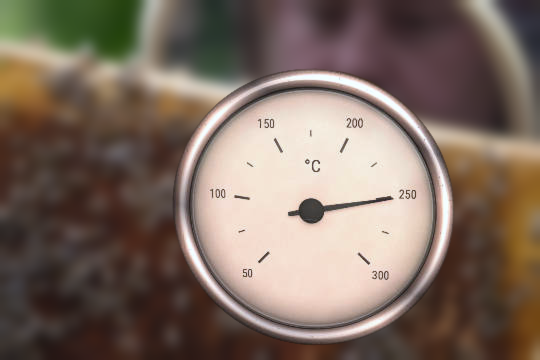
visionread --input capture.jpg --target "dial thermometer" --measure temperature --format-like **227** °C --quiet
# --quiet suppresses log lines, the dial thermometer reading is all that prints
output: **250** °C
